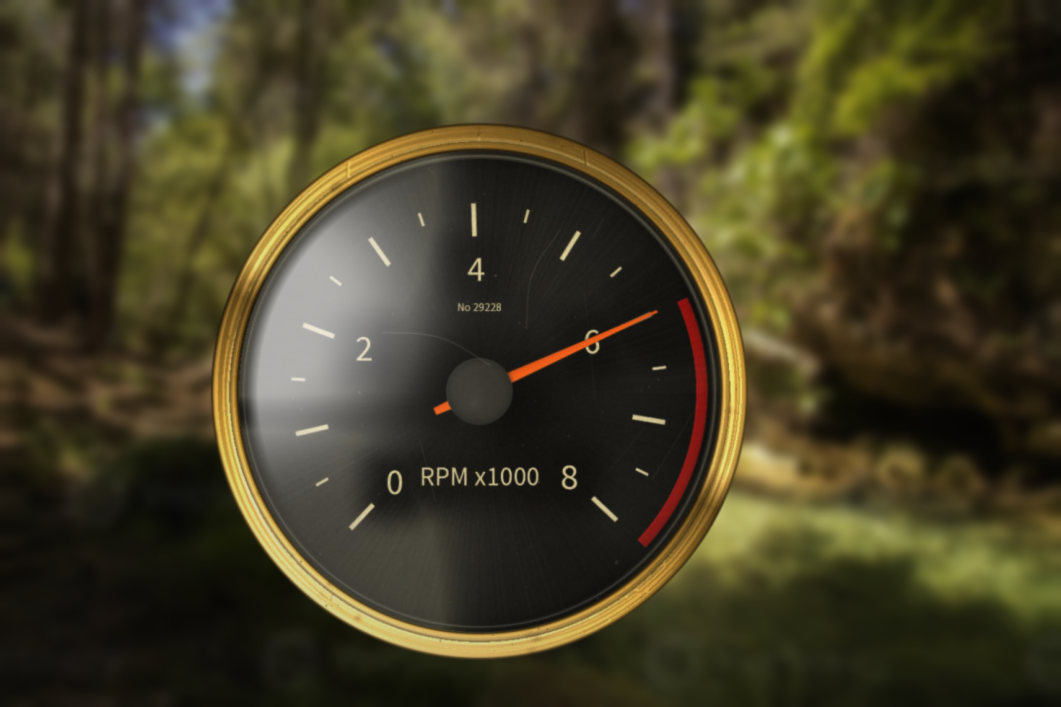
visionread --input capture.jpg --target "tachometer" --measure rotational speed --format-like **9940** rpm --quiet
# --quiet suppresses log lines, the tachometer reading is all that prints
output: **6000** rpm
